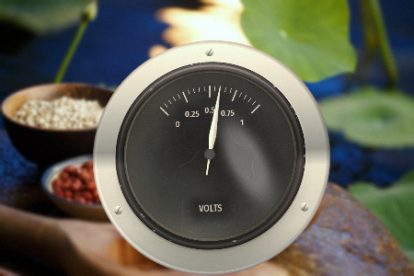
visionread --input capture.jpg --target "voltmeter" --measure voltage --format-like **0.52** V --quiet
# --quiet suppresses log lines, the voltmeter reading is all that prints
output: **0.6** V
